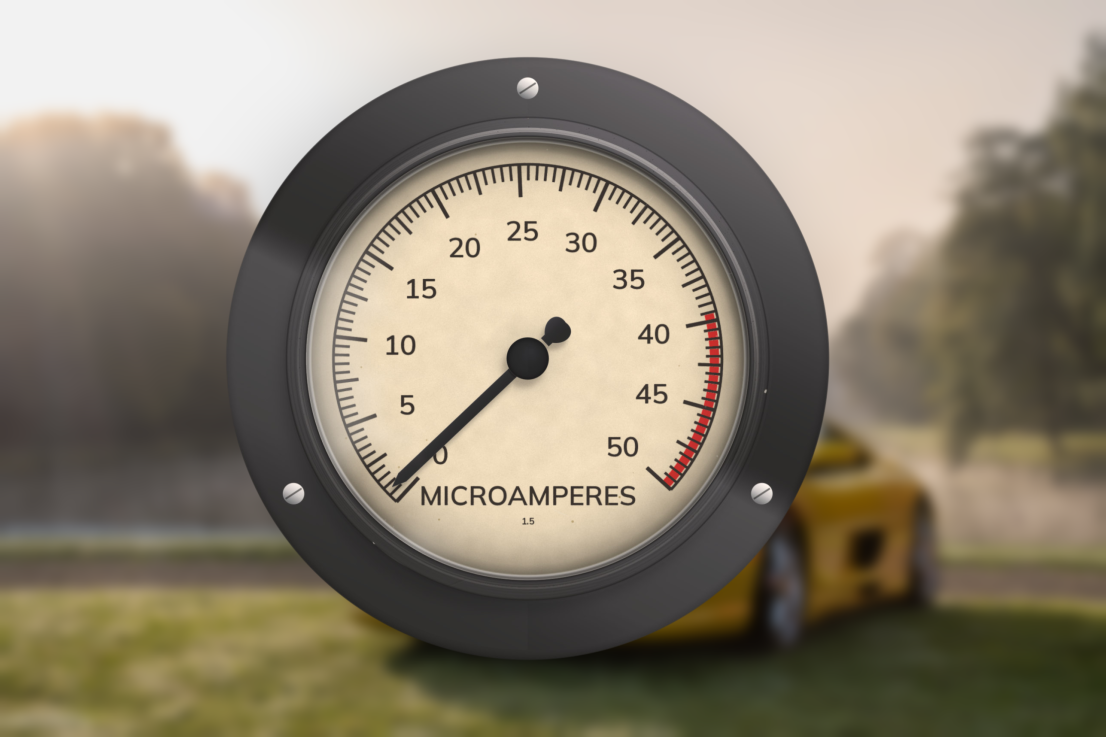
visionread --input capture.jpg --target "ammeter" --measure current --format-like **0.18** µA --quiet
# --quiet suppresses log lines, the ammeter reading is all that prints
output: **0.75** µA
